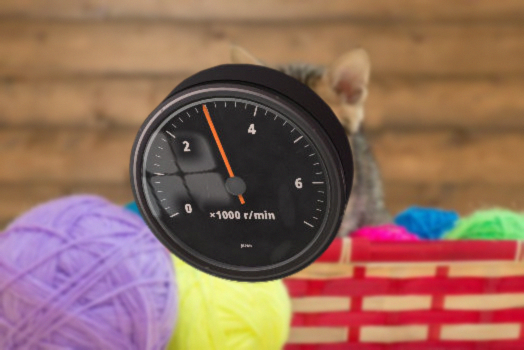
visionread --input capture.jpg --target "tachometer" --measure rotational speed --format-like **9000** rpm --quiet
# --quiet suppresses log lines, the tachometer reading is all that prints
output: **3000** rpm
